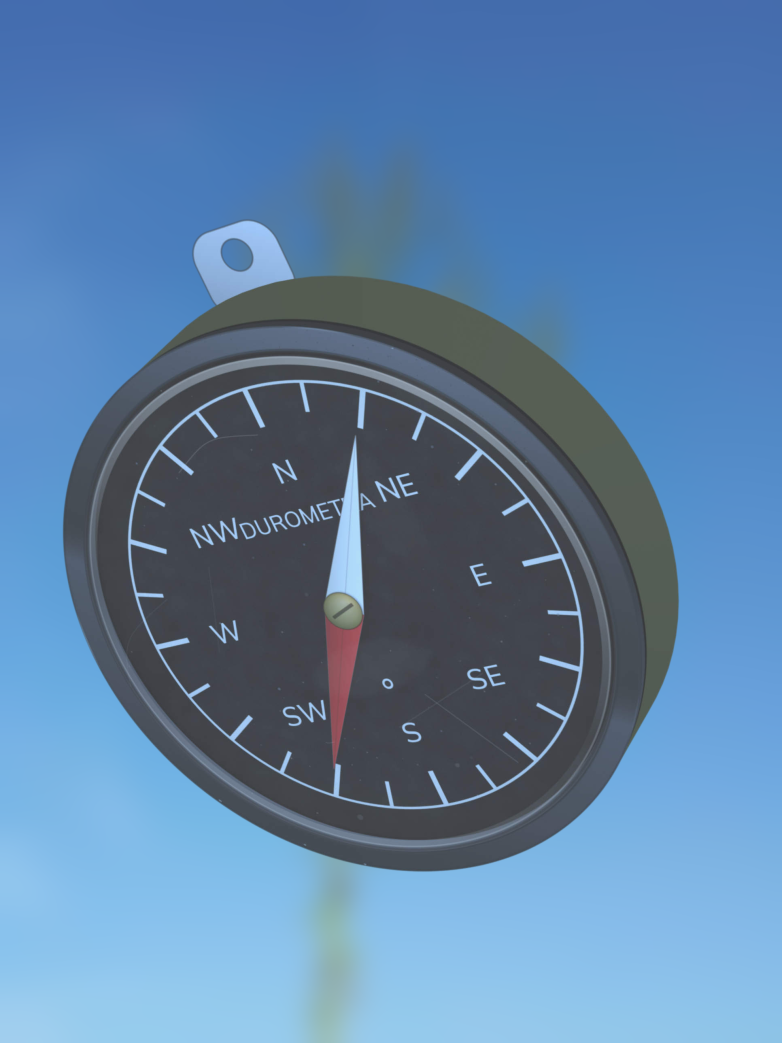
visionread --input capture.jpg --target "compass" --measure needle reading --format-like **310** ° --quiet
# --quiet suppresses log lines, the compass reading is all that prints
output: **210** °
